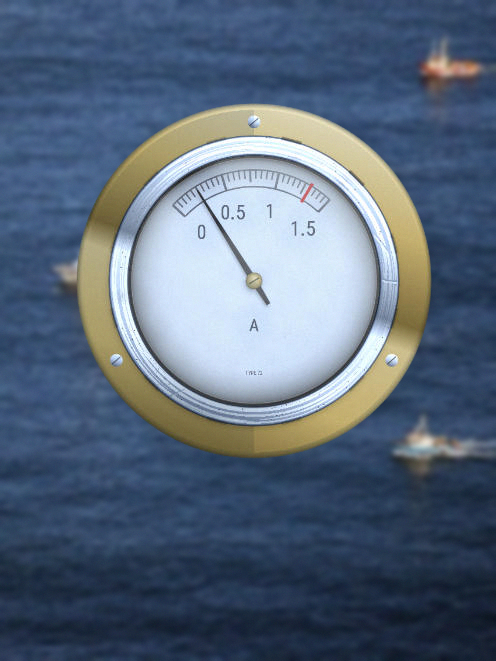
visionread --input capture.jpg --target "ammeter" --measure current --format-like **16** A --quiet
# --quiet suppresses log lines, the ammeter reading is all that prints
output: **0.25** A
